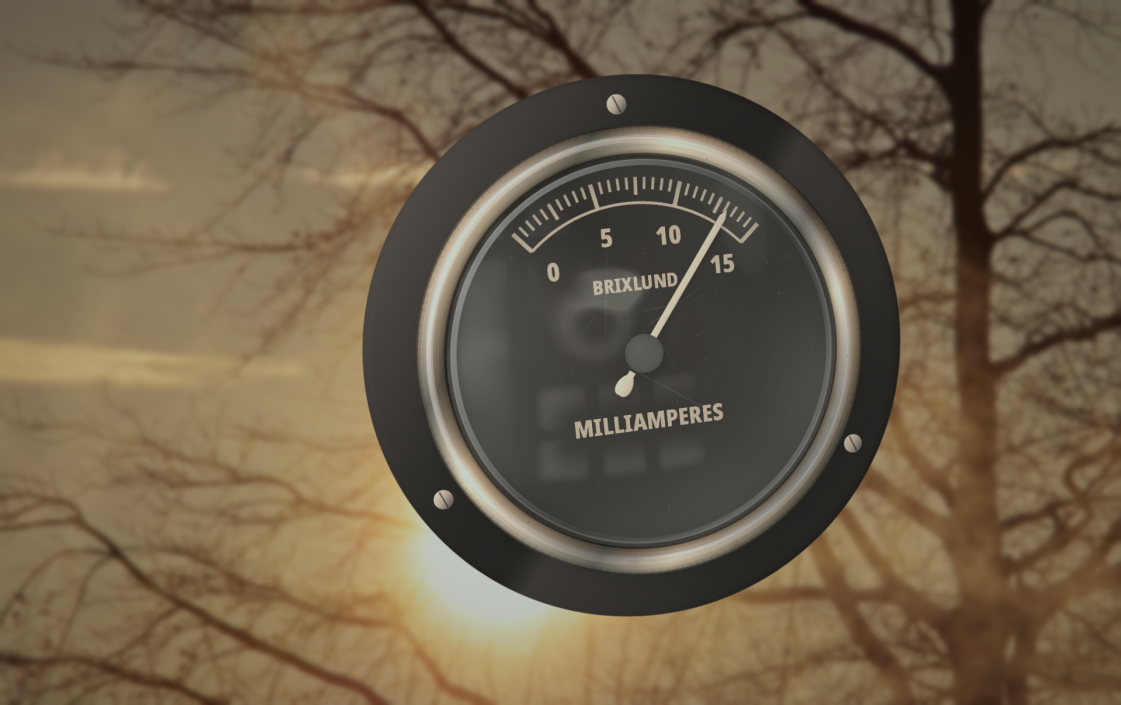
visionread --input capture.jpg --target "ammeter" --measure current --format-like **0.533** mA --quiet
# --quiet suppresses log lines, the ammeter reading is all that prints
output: **13** mA
